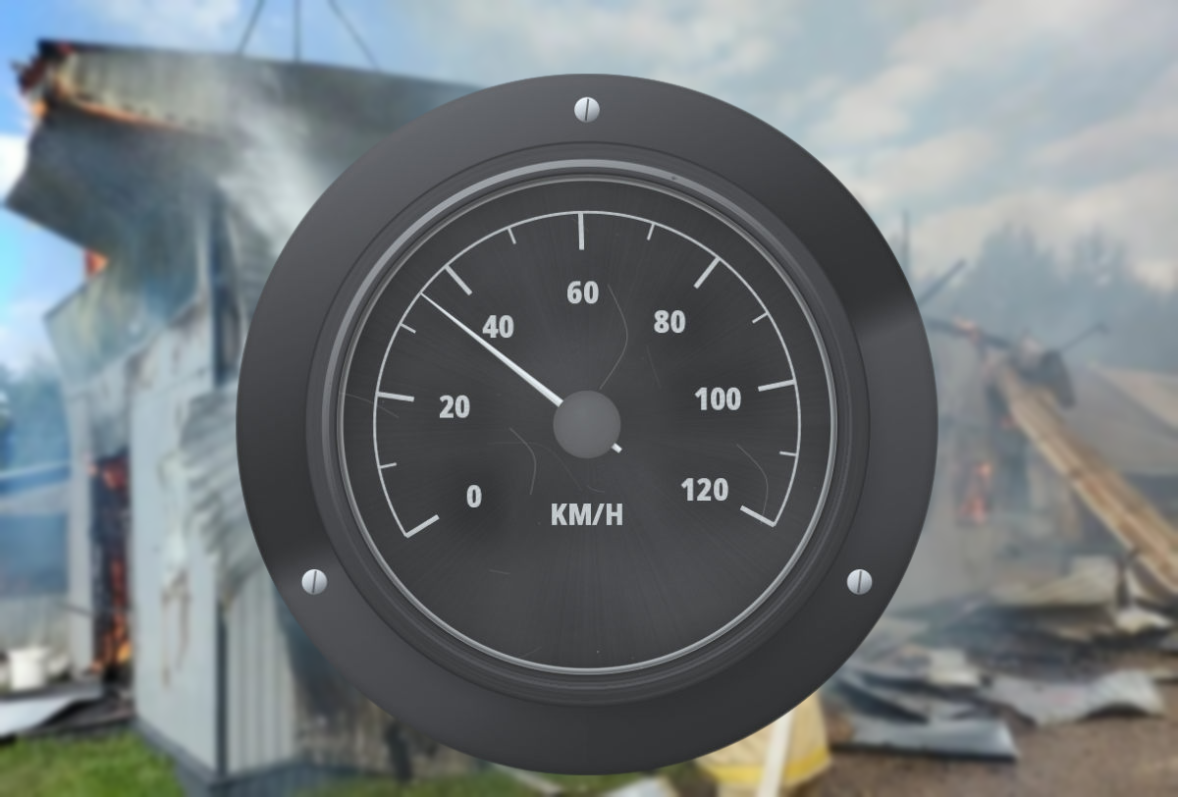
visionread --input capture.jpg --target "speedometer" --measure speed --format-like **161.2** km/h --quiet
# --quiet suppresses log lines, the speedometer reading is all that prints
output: **35** km/h
